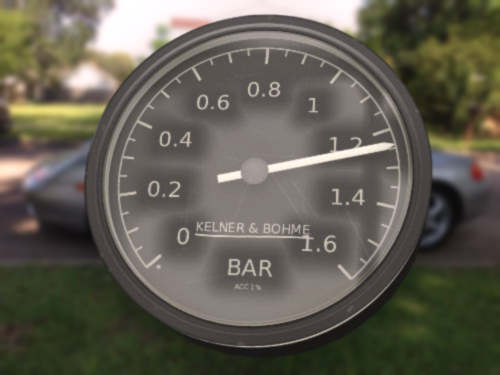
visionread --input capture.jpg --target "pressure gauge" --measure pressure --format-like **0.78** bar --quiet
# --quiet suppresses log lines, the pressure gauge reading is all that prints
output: **1.25** bar
